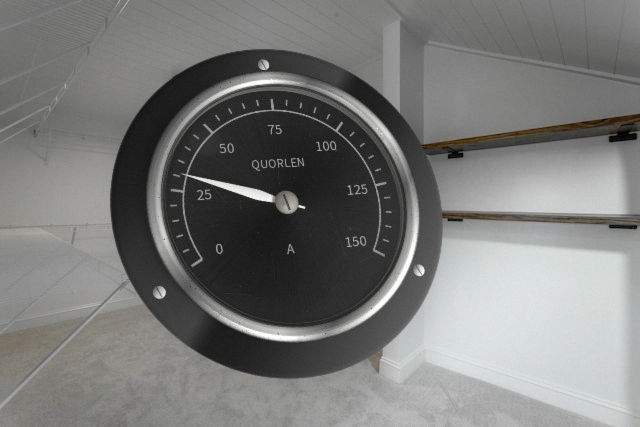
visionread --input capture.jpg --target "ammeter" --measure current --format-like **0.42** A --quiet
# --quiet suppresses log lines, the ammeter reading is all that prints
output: **30** A
